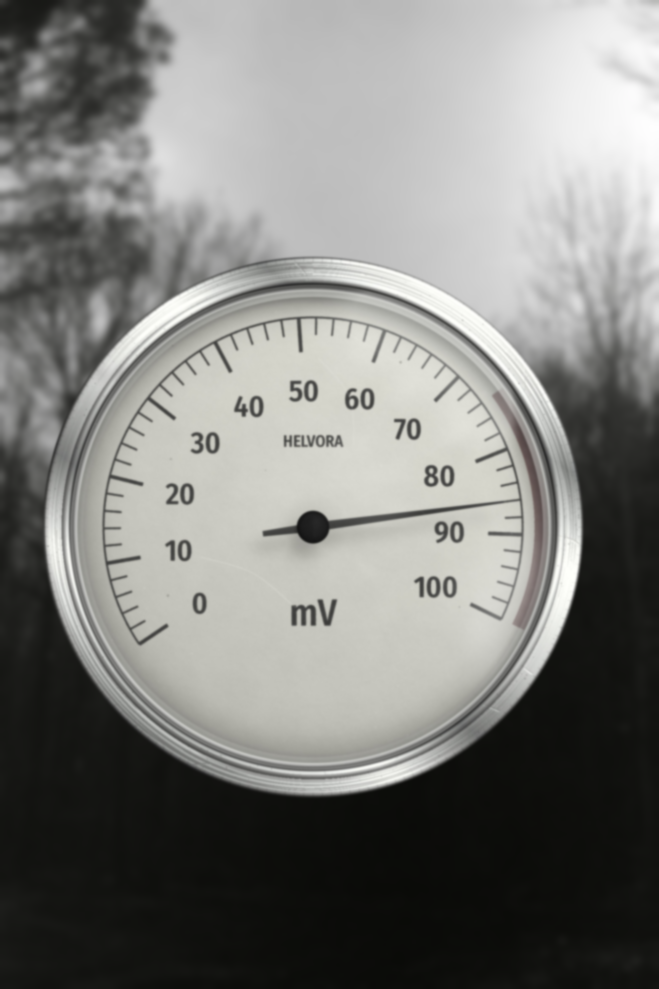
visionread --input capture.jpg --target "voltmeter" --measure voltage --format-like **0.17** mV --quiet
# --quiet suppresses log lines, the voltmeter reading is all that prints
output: **86** mV
